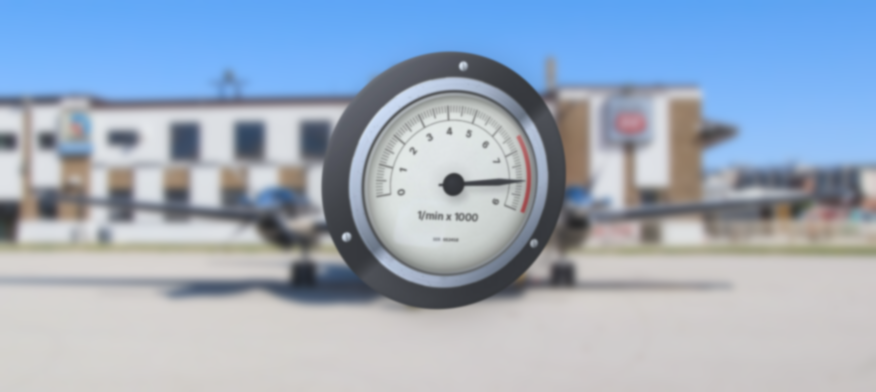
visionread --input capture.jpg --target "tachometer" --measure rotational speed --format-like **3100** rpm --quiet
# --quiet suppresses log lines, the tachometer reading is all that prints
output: **8000** rpm
